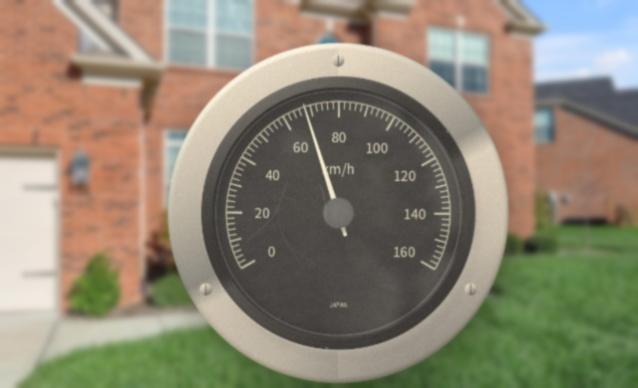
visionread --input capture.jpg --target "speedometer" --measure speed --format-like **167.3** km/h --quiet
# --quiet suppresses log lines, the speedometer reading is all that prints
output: **68** km/h
